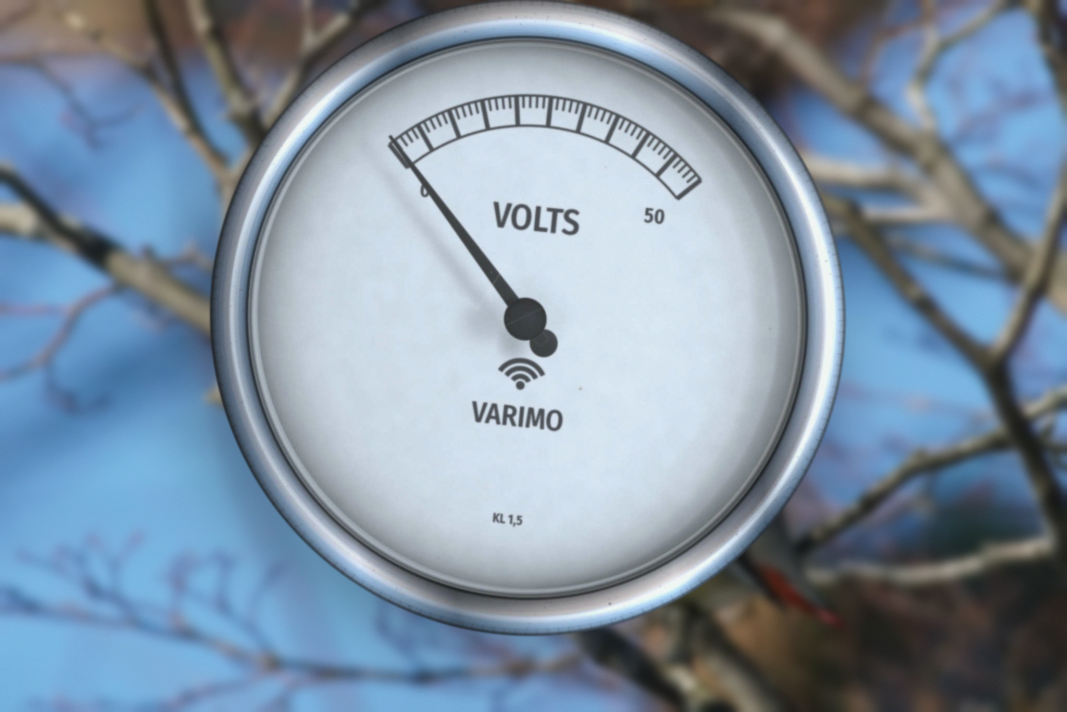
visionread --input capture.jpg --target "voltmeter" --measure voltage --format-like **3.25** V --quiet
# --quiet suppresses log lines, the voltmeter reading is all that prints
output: **1** V
